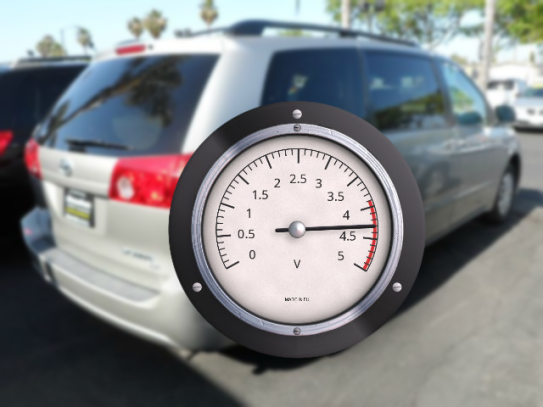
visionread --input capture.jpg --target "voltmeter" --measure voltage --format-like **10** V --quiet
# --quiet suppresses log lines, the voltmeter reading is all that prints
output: **4.3** V
